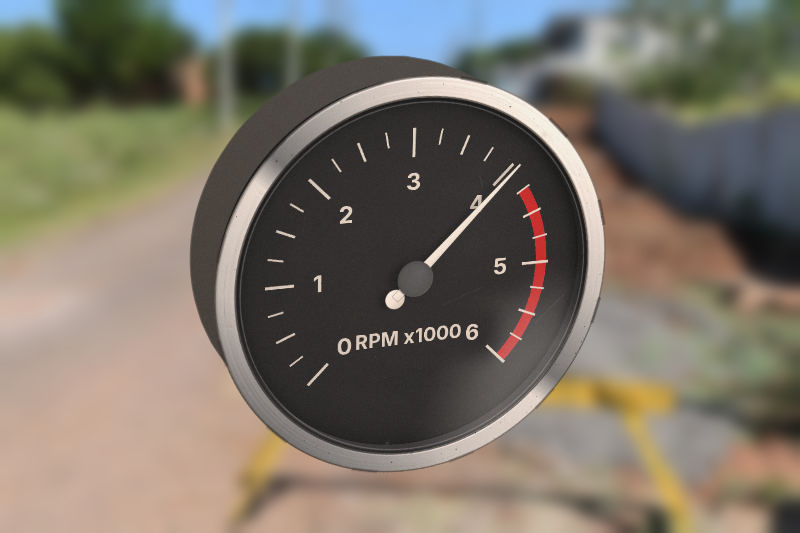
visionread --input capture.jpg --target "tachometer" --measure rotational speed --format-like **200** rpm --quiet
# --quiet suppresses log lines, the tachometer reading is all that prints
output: **4000** rpm
